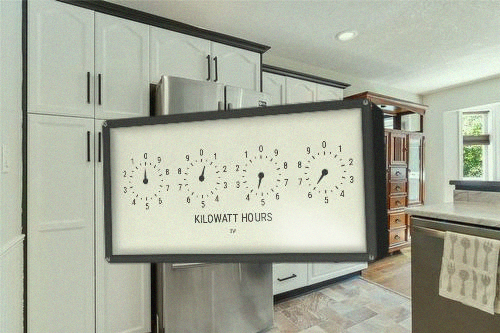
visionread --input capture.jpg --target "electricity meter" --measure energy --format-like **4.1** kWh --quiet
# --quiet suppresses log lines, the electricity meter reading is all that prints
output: **46** kWh
